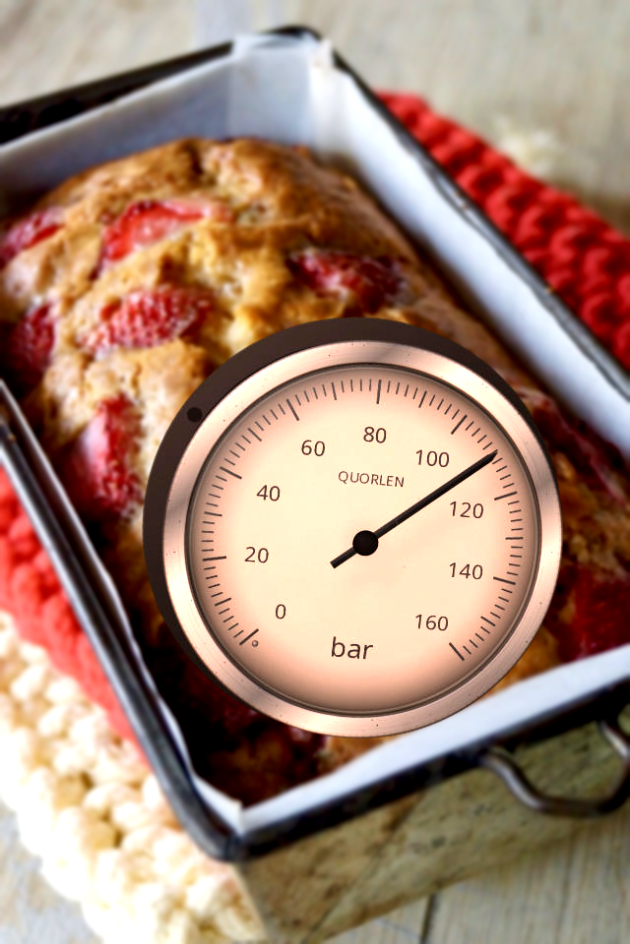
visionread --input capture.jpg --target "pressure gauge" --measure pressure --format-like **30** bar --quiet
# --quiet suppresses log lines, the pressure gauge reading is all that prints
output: **110** bar
